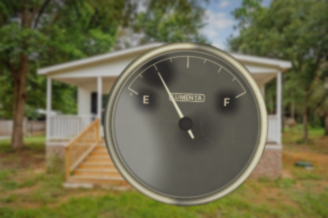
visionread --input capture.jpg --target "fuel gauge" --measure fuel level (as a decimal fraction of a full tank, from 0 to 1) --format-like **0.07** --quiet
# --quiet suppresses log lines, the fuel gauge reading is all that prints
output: **0.25**
